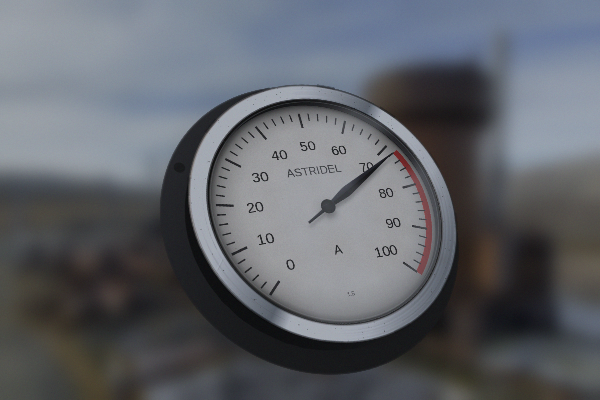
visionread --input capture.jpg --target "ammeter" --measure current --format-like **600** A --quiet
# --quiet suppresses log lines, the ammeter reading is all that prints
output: **72** A
